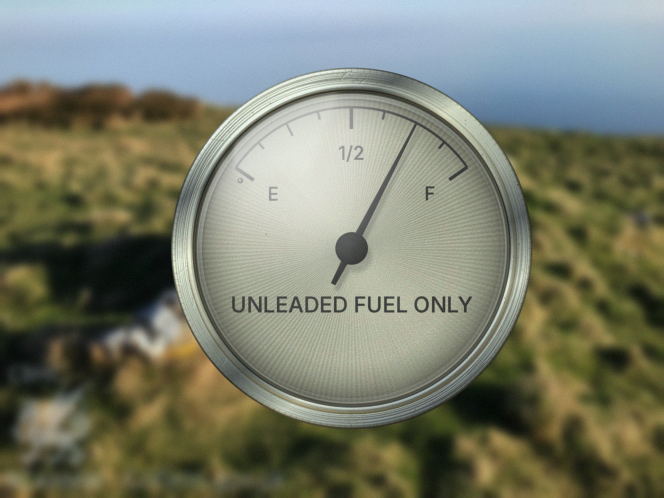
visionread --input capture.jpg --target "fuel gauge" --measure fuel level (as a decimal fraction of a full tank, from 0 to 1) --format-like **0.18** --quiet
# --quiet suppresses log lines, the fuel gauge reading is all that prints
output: **0.75**
